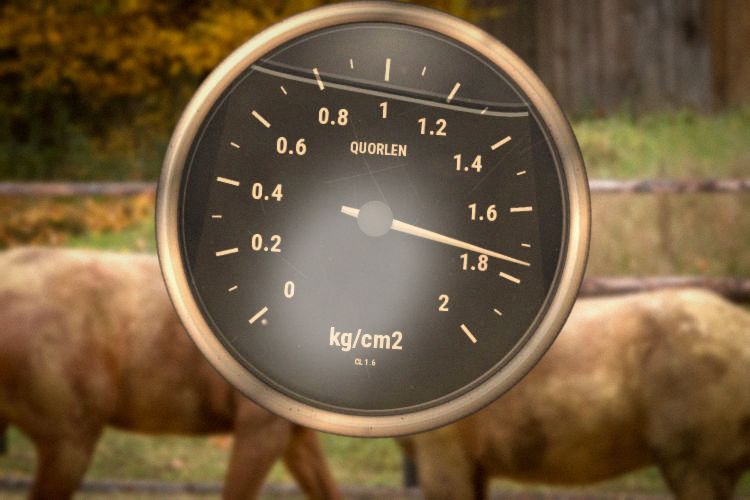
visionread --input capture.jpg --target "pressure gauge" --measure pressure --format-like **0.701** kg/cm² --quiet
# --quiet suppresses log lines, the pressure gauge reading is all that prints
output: **1.75** kg/cm²
